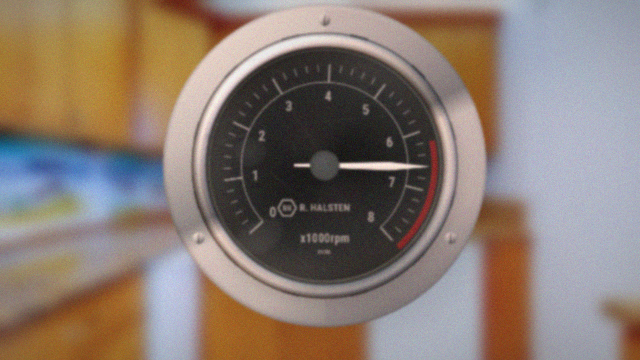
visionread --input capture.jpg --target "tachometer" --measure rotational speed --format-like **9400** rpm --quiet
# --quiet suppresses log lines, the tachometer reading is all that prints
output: **6600** rpm
